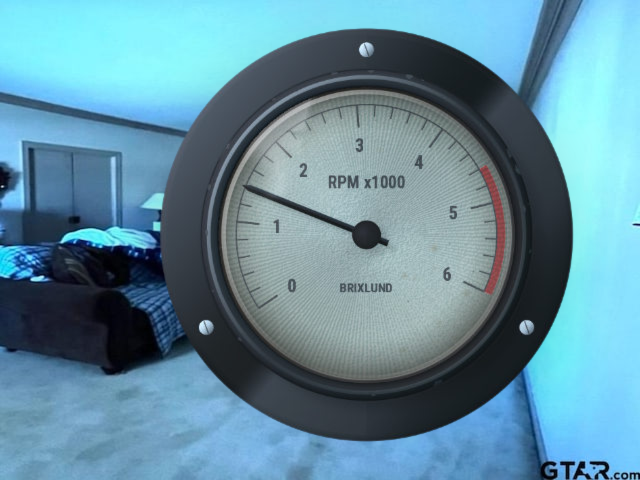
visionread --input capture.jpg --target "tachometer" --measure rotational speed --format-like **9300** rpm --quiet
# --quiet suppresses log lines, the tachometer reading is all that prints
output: **1400** rpm
